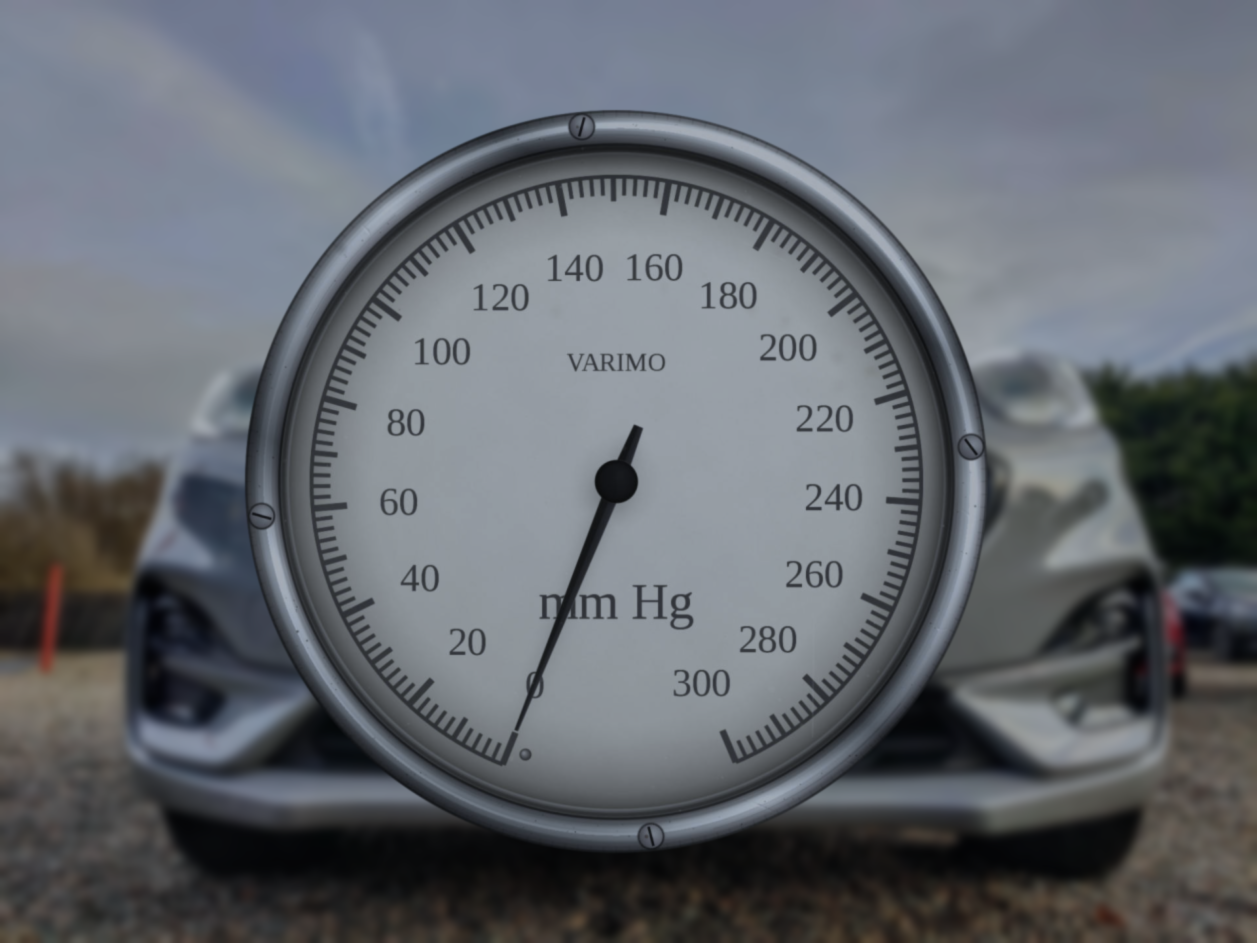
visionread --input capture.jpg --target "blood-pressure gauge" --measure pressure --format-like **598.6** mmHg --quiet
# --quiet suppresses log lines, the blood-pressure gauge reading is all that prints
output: **0** mmHg
